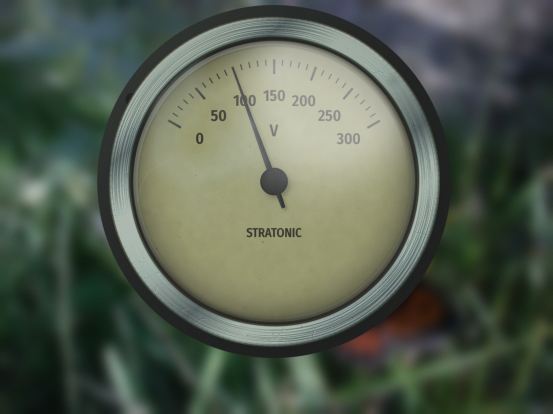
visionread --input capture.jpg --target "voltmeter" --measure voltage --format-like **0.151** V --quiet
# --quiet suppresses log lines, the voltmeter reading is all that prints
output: **100** V
